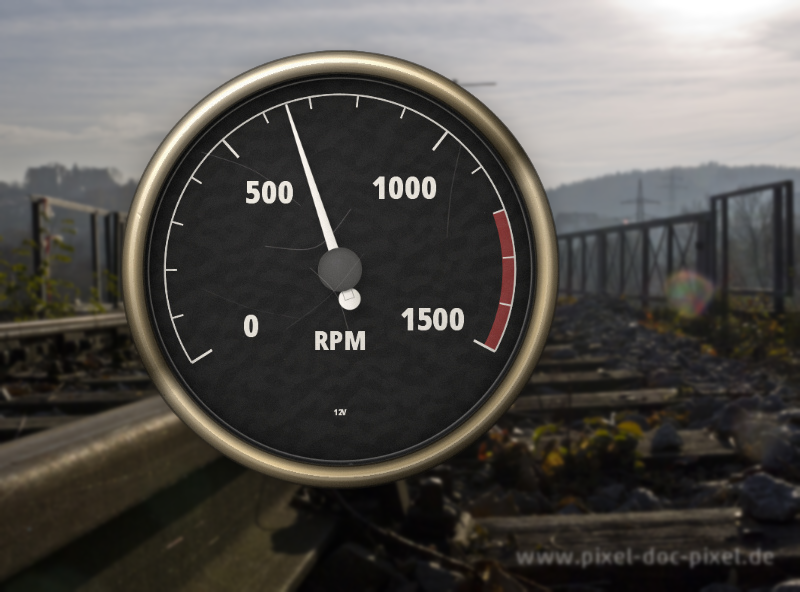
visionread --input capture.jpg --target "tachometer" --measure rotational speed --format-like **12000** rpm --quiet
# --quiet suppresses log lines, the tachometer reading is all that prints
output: **650** rpm
